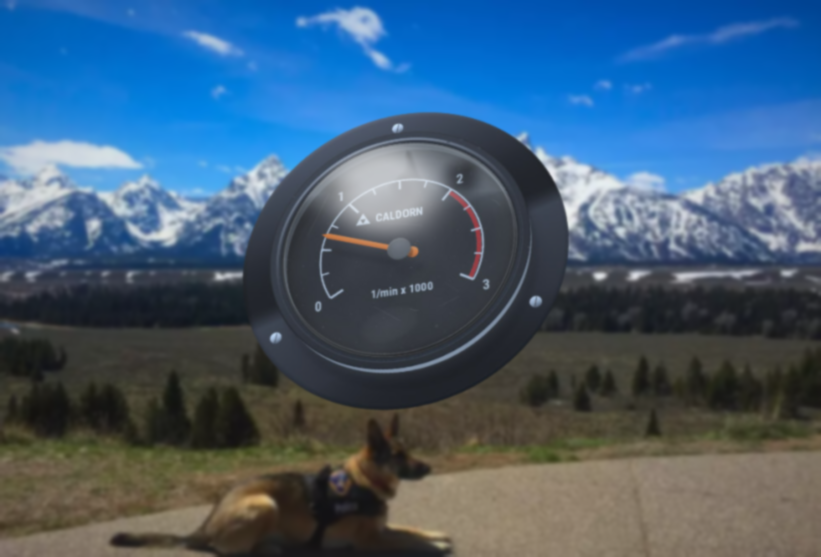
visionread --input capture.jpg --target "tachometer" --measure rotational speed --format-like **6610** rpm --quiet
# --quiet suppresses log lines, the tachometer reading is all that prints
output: **625** rpm
